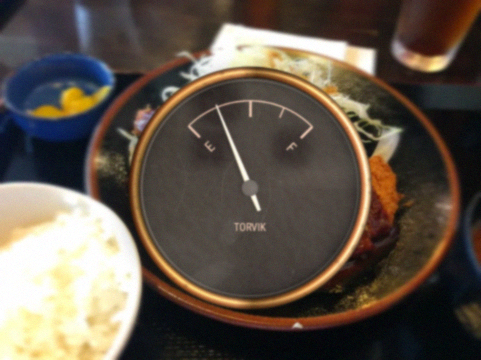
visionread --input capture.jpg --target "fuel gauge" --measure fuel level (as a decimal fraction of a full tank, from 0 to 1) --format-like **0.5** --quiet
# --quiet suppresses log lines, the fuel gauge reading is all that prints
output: **0.25**
